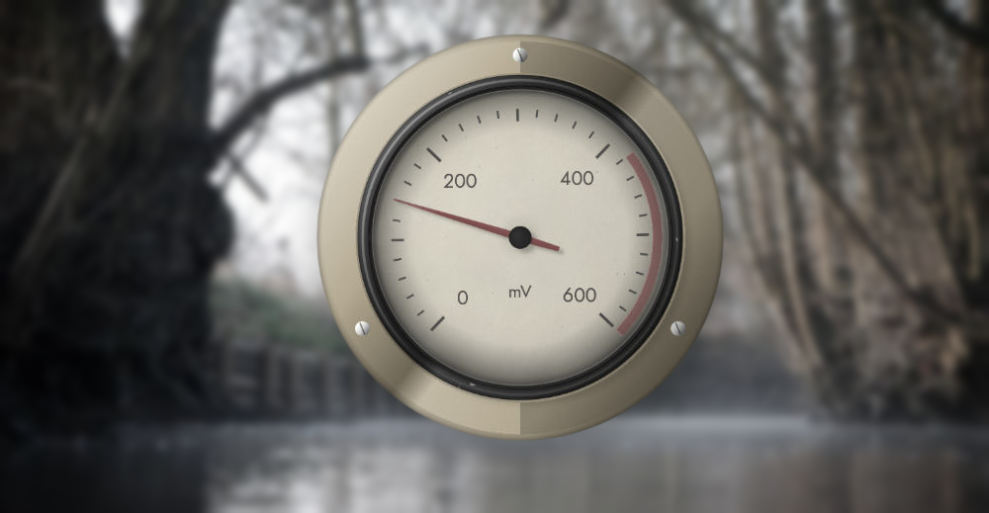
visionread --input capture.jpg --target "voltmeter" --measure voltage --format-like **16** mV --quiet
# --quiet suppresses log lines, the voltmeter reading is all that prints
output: **140** mV
